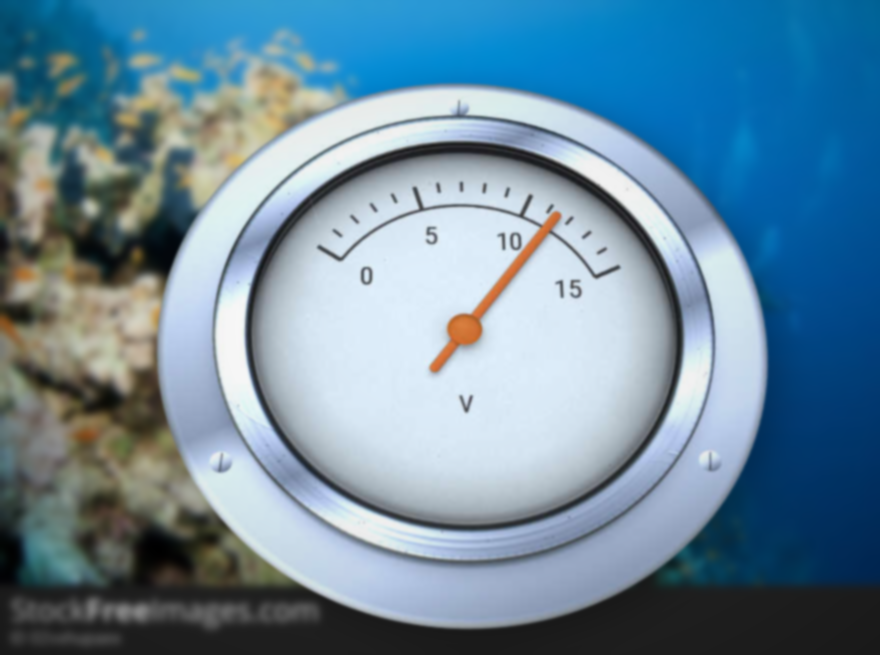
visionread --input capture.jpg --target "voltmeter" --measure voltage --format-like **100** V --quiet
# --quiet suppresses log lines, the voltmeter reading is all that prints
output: **11.5** V
